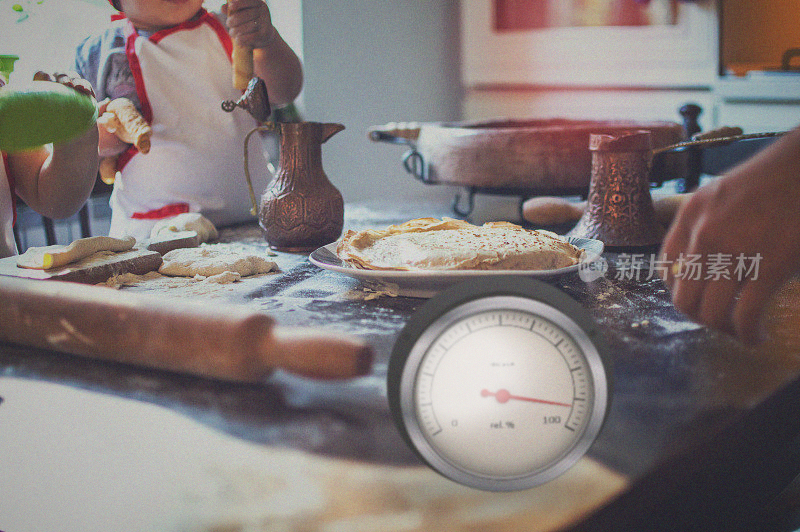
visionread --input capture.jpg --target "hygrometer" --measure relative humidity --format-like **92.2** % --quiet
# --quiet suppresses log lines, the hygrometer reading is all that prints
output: **92** %
